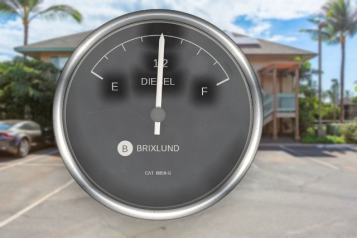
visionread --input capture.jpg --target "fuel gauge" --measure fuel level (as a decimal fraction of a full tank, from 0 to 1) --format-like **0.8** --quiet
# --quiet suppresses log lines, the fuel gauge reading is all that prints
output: **0.5**
